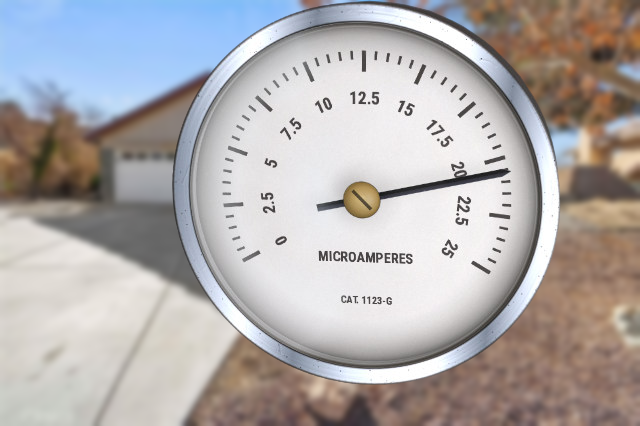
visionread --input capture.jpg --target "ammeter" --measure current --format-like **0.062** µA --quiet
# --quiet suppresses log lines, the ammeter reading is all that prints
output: **20.5** µA
